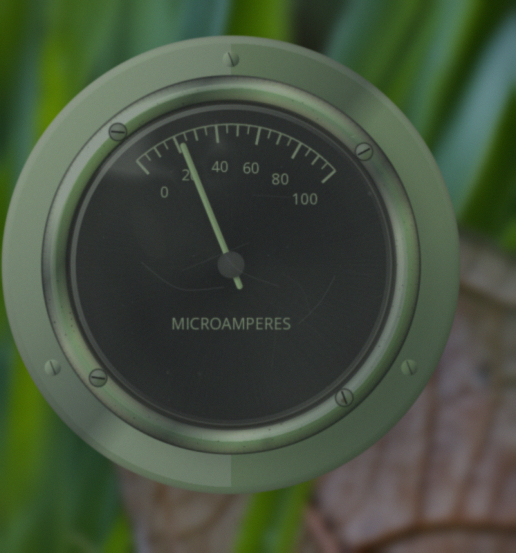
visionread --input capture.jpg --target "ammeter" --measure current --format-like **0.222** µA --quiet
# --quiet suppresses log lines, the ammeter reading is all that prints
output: **22.5** µA
